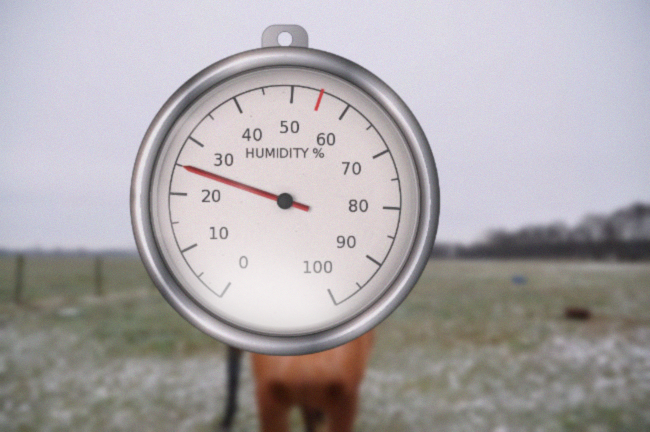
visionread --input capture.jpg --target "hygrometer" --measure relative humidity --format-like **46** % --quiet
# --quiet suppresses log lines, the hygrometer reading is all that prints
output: **25** %
